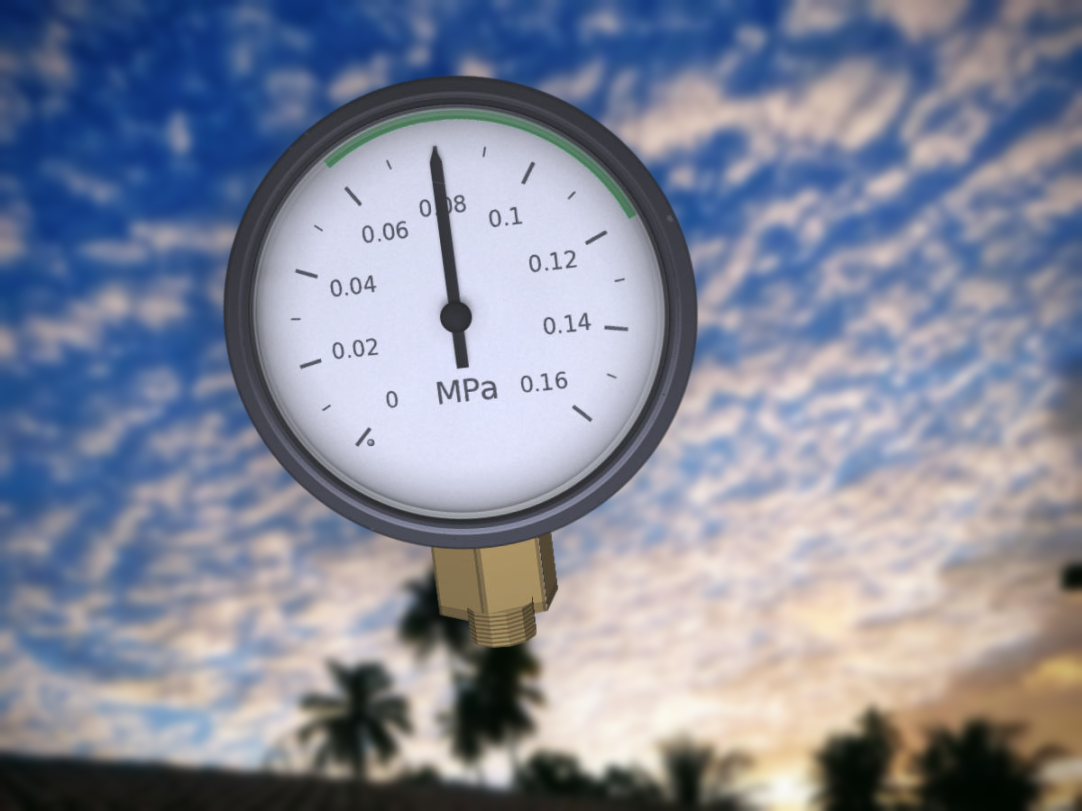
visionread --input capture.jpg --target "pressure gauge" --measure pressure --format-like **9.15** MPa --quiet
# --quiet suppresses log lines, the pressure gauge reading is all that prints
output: **0.08** MPa
